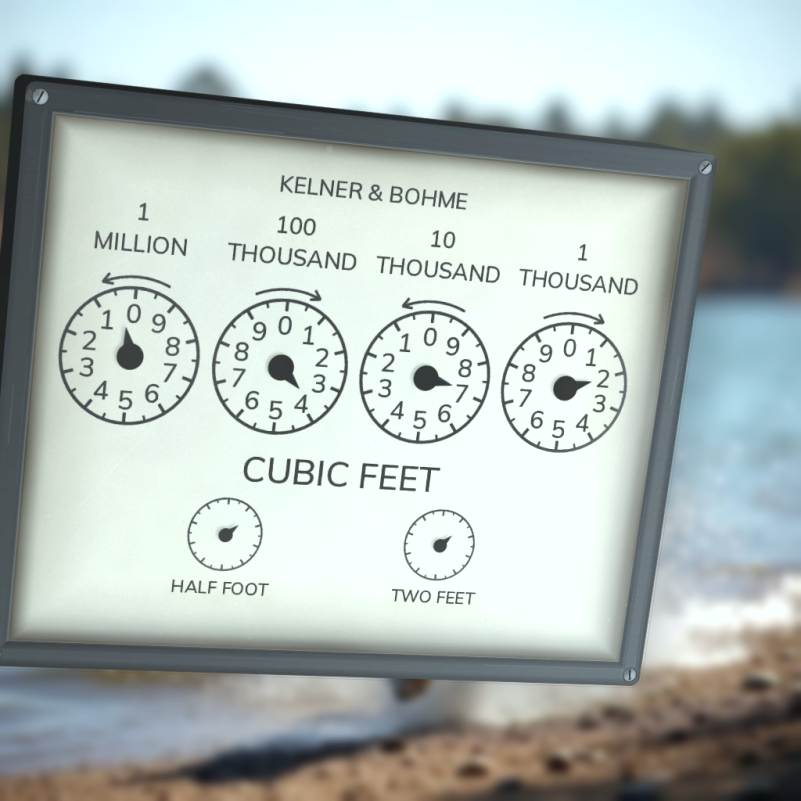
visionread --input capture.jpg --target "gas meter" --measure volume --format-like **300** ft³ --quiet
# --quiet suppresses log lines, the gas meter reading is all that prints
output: **37200** ft³
